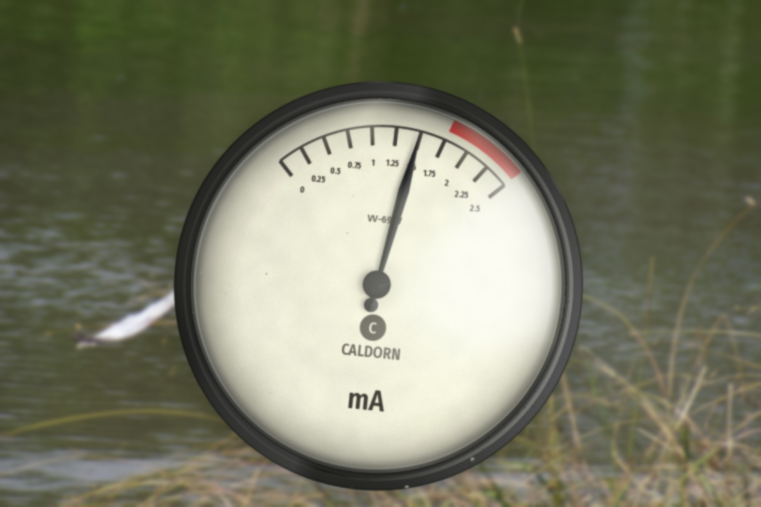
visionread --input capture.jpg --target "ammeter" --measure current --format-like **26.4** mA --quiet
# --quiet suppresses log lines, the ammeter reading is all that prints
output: **1.5** mA
